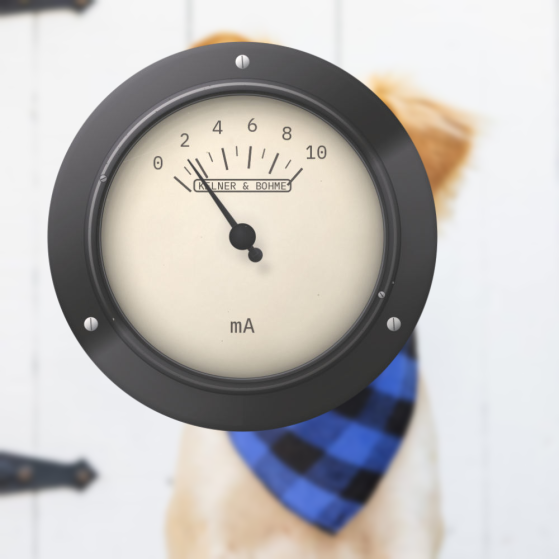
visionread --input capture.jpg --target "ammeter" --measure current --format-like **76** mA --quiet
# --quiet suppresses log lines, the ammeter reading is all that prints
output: **1.5** mA
